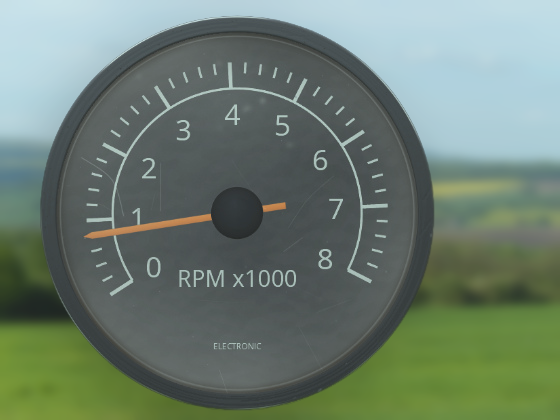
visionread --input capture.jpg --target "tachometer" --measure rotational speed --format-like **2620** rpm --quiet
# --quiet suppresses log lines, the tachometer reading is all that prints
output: **800** rpm
